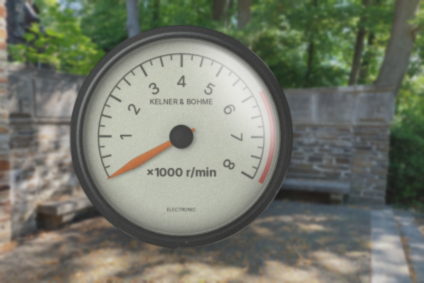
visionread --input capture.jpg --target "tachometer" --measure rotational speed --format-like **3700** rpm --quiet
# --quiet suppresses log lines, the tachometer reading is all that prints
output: **0** rpm
